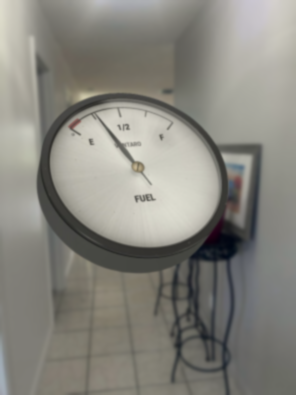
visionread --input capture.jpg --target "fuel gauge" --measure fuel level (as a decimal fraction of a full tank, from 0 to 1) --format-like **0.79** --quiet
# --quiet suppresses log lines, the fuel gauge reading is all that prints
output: **0.25**
